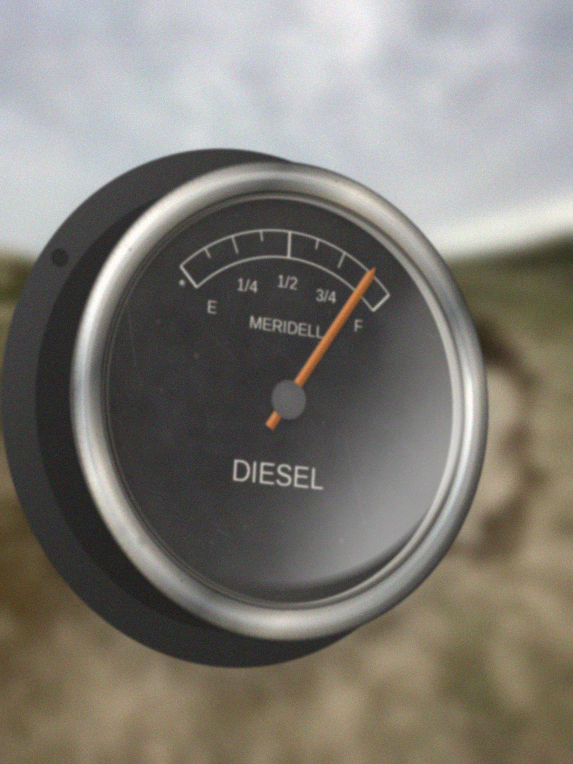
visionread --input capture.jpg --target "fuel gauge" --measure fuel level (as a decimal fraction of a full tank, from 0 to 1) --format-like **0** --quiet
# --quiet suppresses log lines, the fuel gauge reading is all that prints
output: **0.875**
